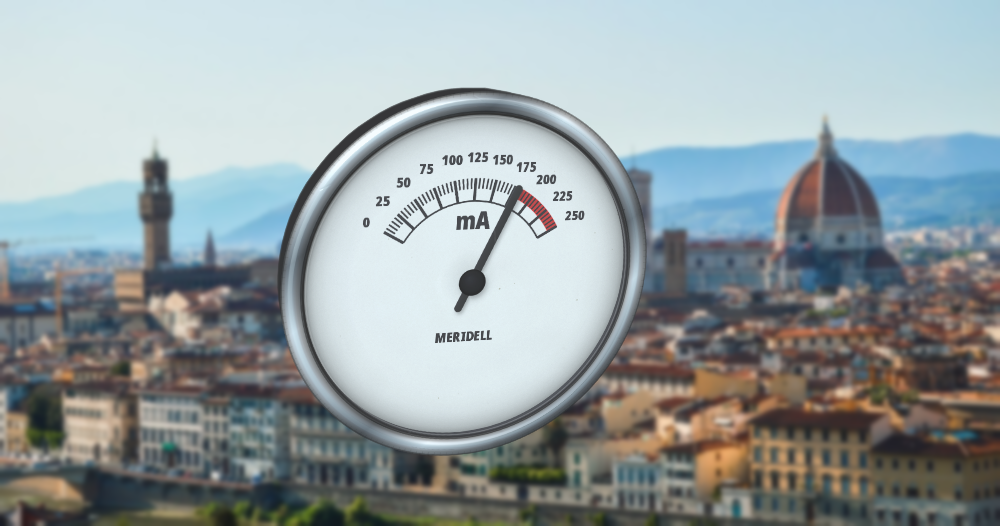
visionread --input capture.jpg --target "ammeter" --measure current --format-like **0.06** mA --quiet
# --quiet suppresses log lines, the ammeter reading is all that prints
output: **175** mA
